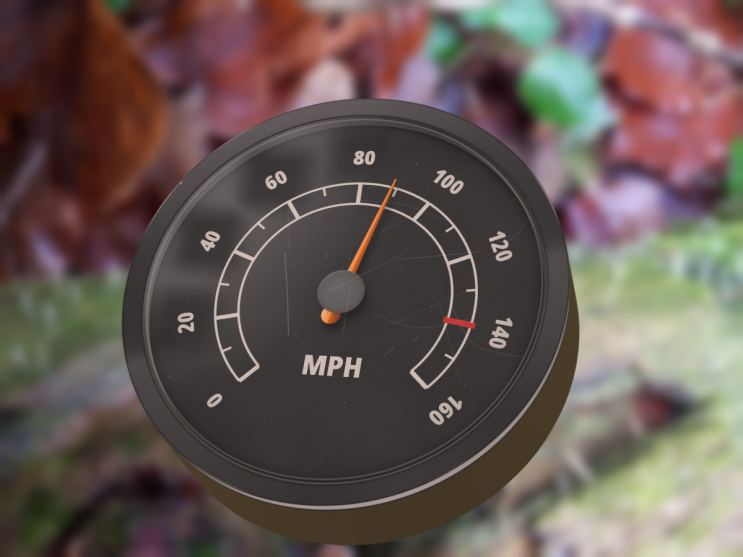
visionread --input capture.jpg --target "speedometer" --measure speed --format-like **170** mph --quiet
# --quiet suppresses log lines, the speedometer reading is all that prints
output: **90** mph
